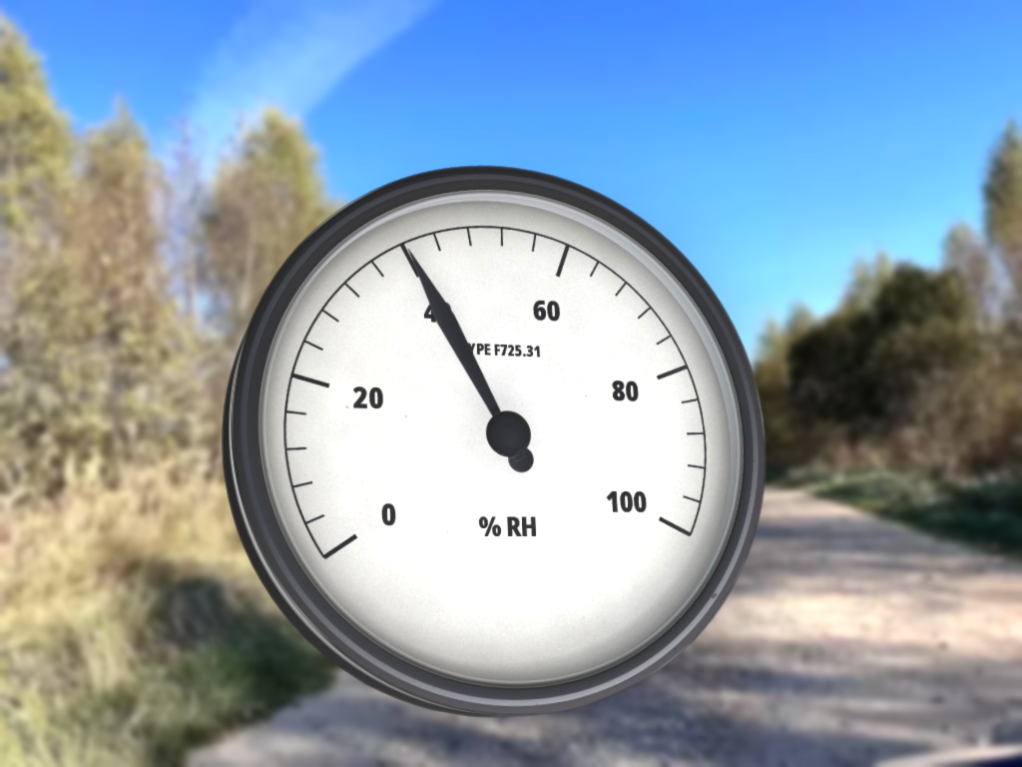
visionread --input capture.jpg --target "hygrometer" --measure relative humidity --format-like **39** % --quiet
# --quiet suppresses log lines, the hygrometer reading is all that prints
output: **40** %
